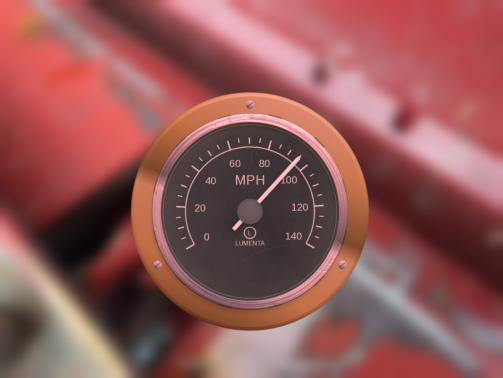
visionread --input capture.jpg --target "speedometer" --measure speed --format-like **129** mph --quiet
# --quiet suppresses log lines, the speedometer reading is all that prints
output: **95** mph
